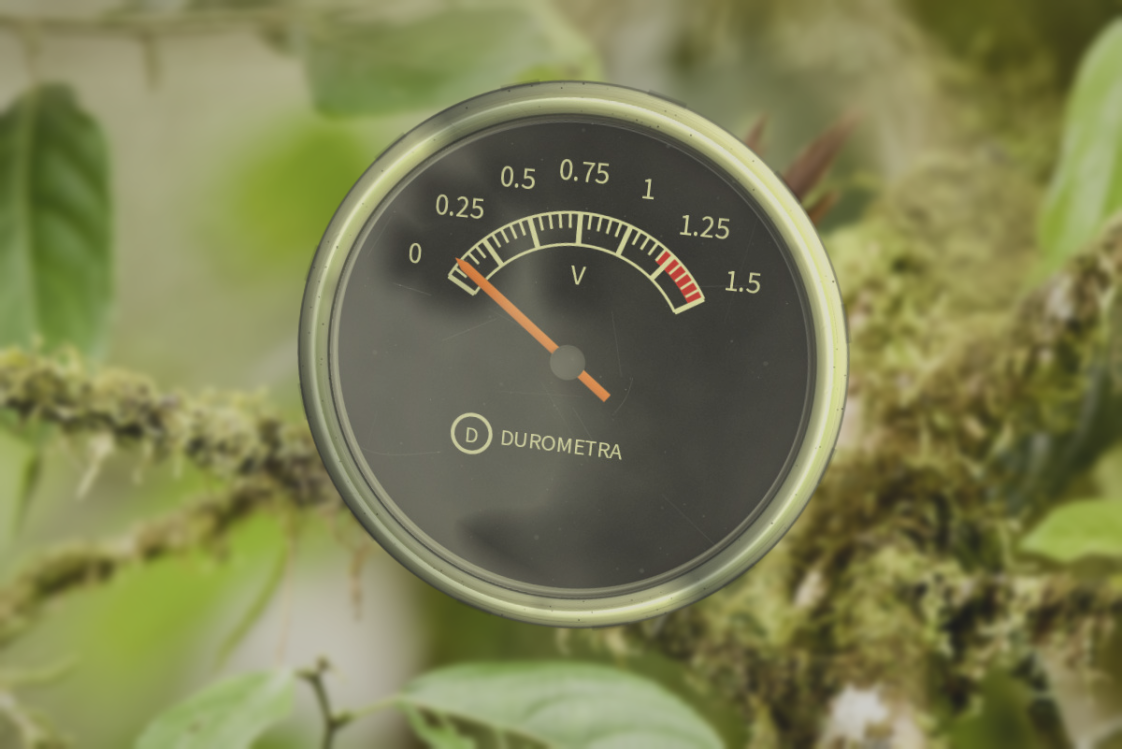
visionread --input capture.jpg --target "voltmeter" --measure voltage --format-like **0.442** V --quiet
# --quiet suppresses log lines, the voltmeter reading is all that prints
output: **0.1** V
